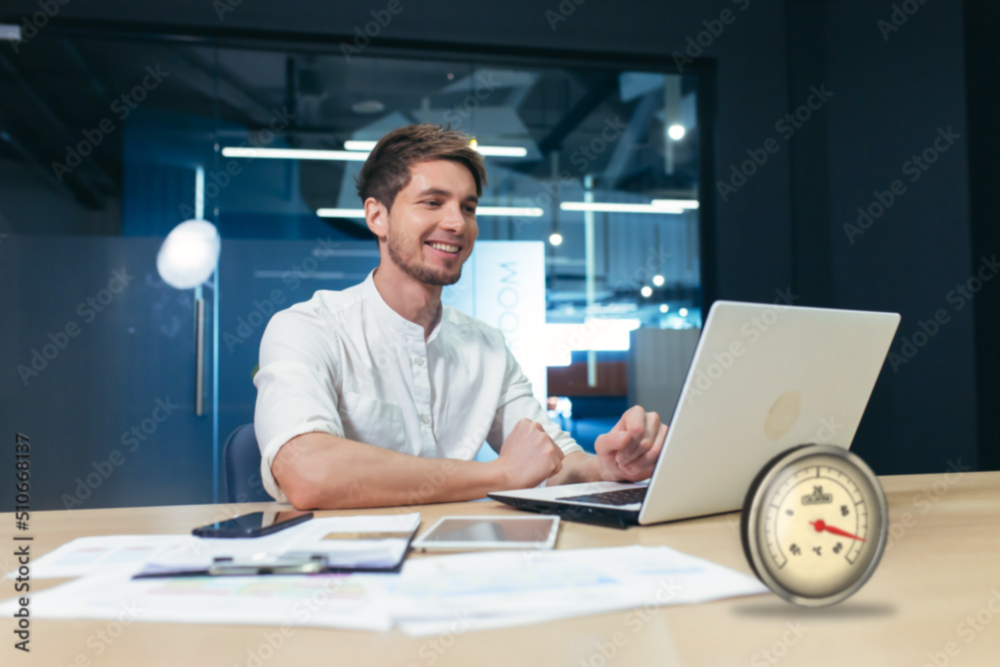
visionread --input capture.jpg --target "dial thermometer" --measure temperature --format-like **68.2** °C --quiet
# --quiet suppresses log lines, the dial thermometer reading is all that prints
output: **52** °C
